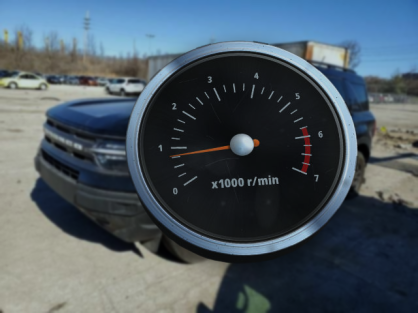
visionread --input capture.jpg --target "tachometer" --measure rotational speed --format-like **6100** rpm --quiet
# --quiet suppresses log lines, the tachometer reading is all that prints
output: **750** rpm
